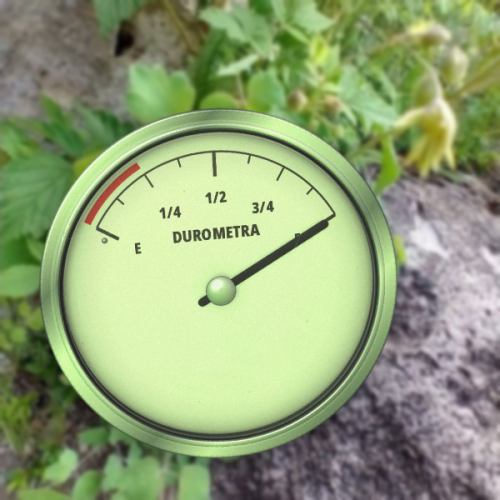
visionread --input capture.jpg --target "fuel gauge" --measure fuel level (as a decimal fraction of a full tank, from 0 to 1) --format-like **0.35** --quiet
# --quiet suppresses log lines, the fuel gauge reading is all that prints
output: **1**
